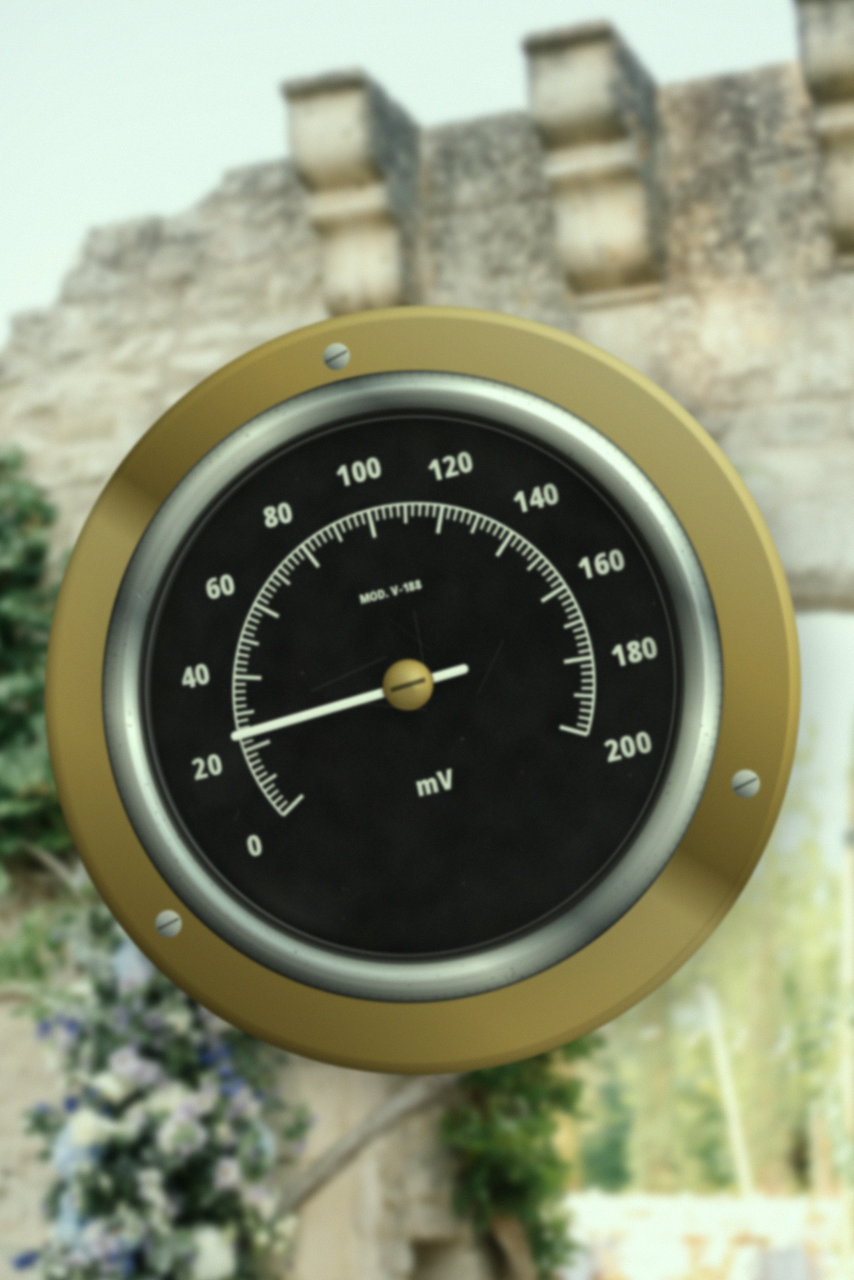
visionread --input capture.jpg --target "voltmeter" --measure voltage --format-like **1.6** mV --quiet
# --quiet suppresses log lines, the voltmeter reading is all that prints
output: **24** mV
